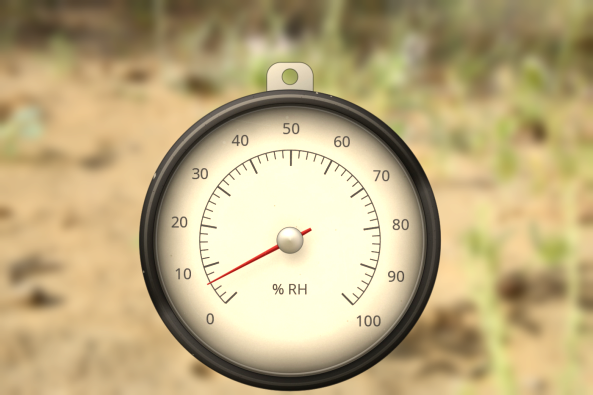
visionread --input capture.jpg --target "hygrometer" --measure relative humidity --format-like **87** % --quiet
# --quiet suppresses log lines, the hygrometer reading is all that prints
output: **6** %
